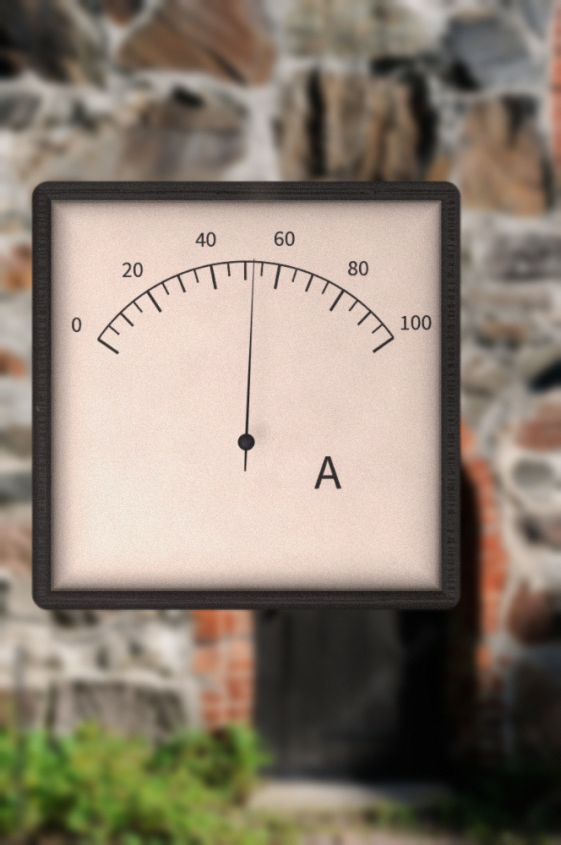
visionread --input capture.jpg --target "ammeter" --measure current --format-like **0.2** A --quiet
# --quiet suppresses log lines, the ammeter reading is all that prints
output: **52.5** A
